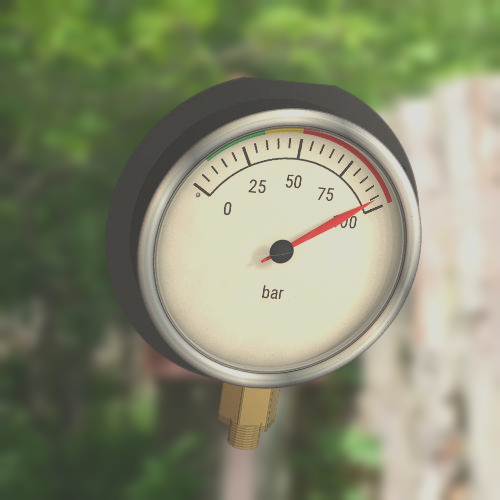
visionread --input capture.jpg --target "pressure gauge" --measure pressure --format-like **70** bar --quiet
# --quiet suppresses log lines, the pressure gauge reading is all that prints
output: **95** bar
